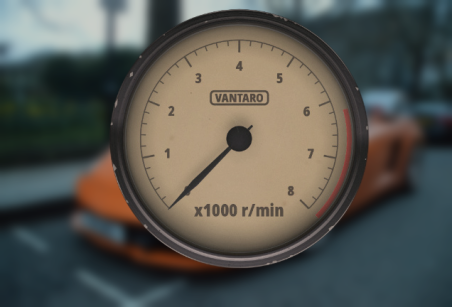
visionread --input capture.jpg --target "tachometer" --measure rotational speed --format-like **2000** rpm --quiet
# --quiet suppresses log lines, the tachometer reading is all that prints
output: **0** rpm
